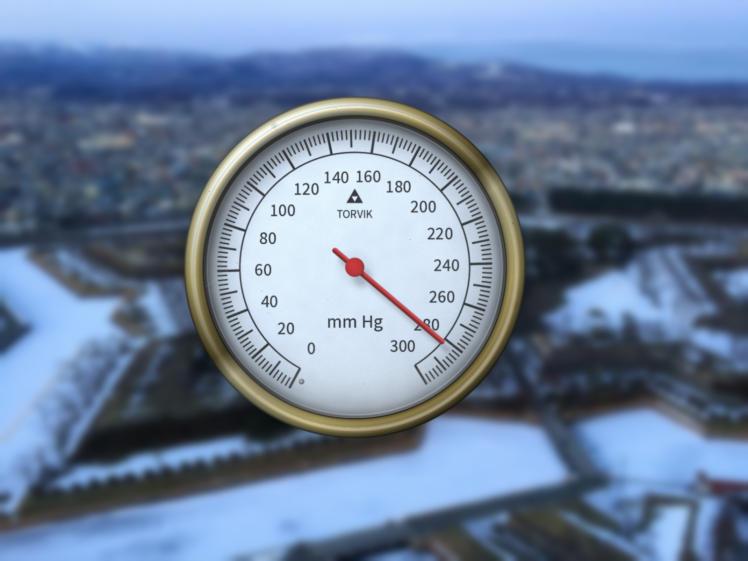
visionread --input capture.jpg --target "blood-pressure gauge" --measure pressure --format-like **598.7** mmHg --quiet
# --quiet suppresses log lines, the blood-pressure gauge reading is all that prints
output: **282** mmHg
